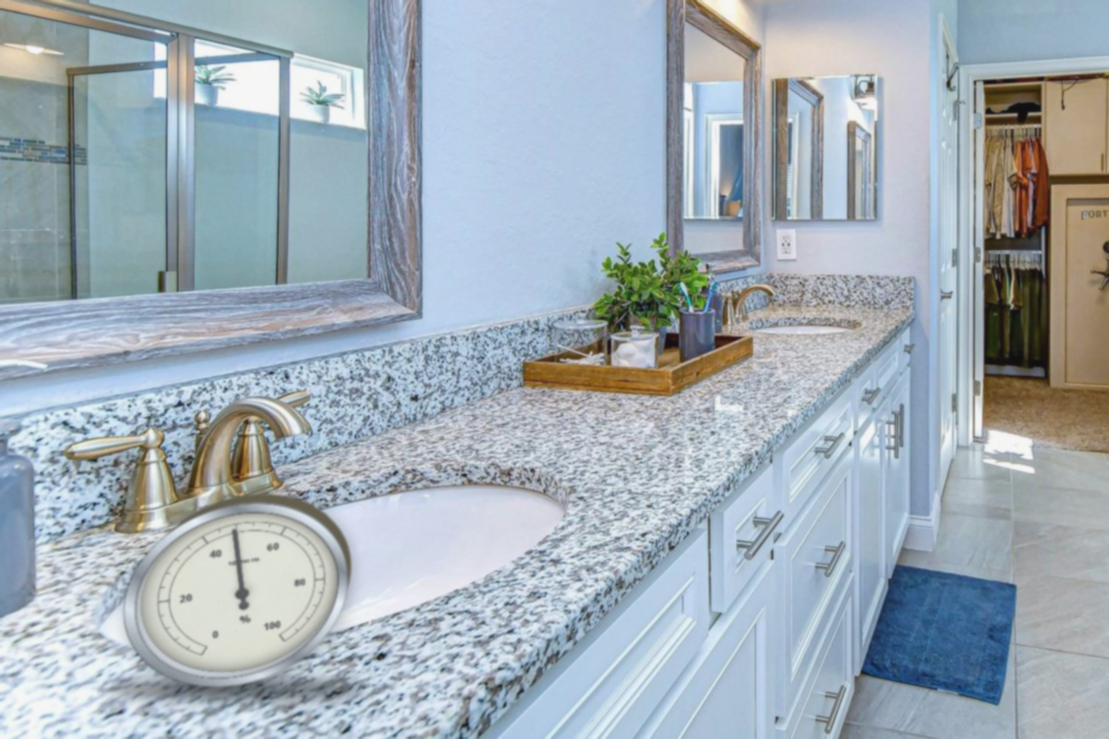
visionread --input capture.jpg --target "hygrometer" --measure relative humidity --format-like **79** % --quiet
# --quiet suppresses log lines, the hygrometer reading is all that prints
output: **48** %
